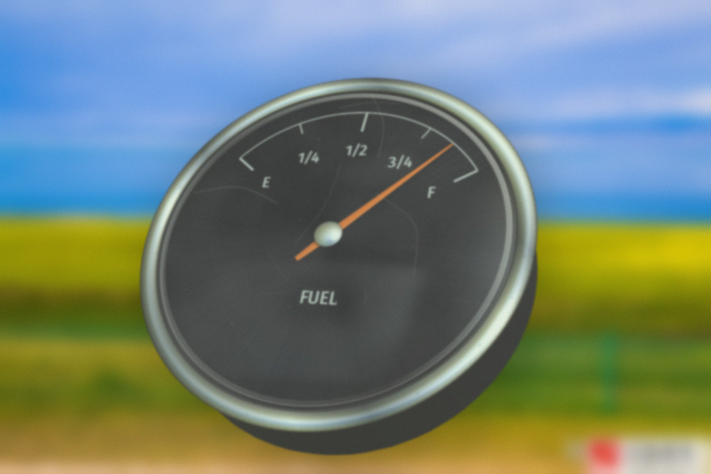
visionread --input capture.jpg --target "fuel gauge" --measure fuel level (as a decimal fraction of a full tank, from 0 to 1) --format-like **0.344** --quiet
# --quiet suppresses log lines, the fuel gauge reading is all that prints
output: **0.875**
